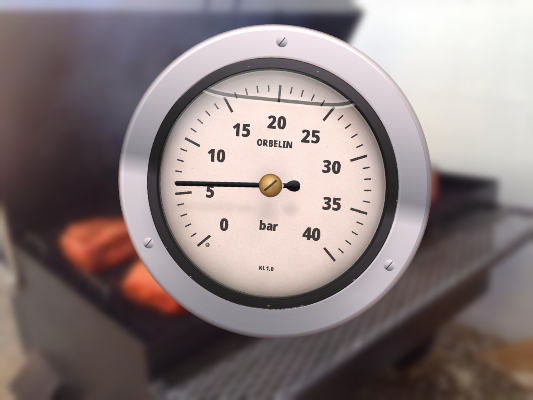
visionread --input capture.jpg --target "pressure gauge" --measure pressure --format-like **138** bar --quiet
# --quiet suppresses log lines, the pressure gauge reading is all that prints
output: **6** bar
